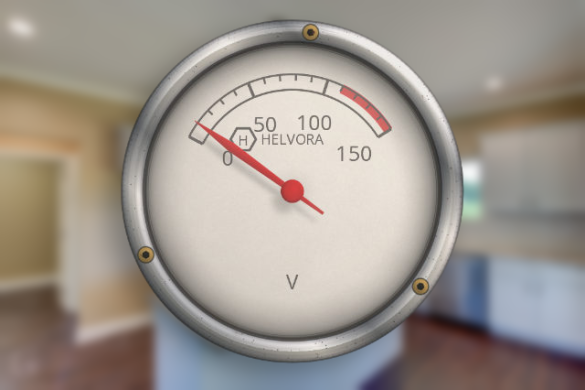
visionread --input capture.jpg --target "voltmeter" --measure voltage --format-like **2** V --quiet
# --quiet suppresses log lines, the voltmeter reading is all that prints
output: **10** V
